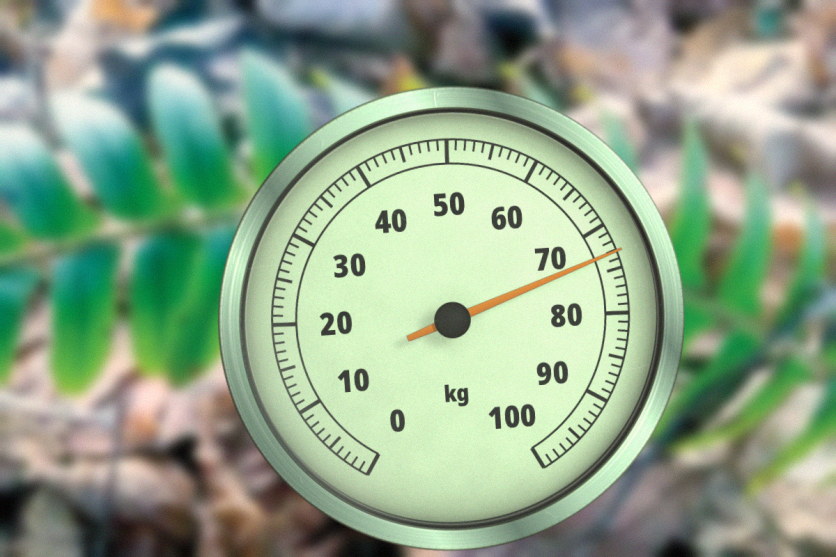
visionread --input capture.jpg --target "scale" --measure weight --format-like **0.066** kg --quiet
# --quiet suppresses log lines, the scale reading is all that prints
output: **73** kg
